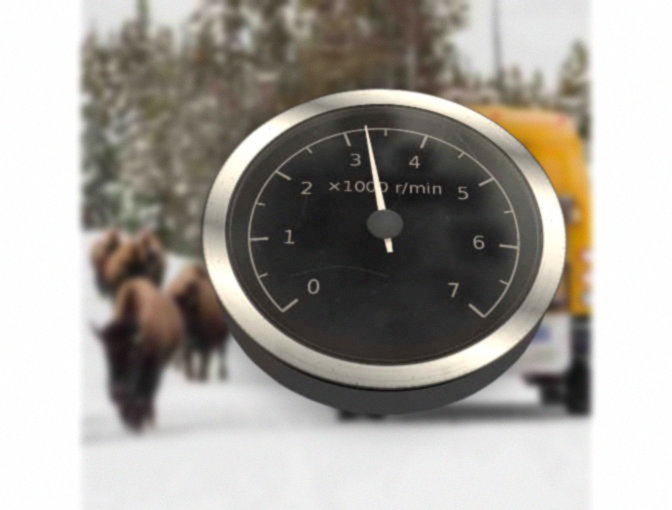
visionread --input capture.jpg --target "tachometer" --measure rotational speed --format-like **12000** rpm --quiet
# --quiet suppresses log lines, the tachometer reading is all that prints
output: **3250** rpm
